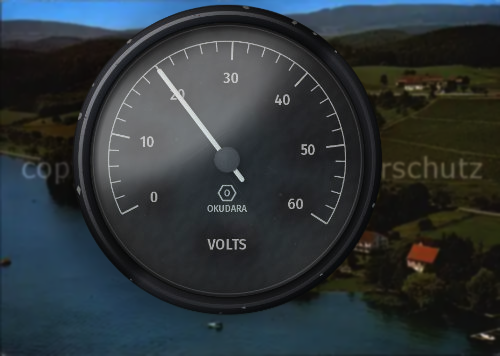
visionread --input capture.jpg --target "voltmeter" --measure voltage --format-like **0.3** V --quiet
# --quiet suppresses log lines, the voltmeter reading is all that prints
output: **20** V
